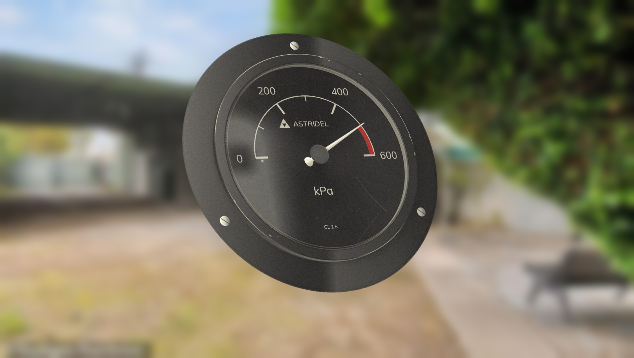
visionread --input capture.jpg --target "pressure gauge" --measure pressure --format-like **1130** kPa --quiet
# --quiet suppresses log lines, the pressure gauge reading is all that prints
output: **500** kPa
